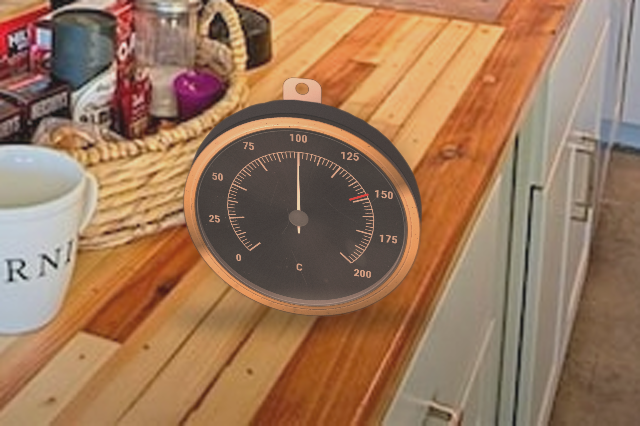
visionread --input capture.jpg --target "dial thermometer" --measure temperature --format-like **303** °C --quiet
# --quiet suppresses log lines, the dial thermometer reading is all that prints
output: **100** °C
